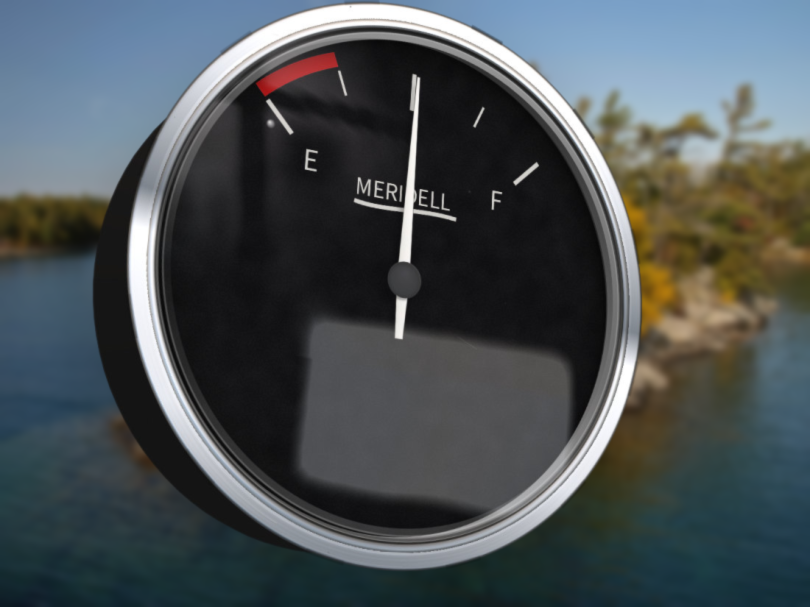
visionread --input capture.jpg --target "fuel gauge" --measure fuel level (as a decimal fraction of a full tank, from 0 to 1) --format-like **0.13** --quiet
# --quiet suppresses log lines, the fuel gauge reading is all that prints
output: **0.5**
